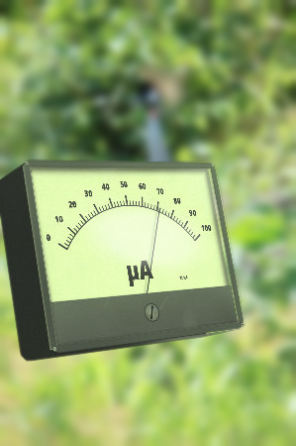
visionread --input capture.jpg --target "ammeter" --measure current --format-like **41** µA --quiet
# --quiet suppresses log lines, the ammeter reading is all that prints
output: **70** µA
